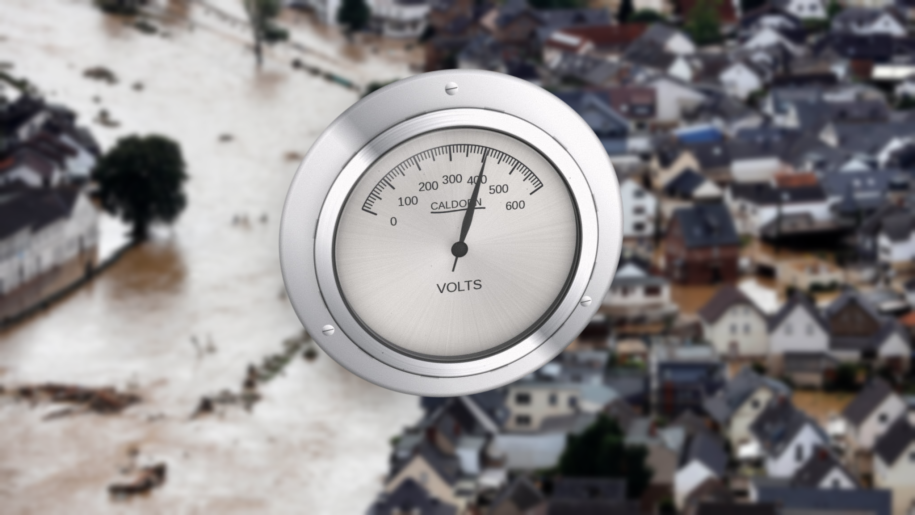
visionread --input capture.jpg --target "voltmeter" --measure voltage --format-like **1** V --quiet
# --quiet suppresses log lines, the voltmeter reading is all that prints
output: **400** V
